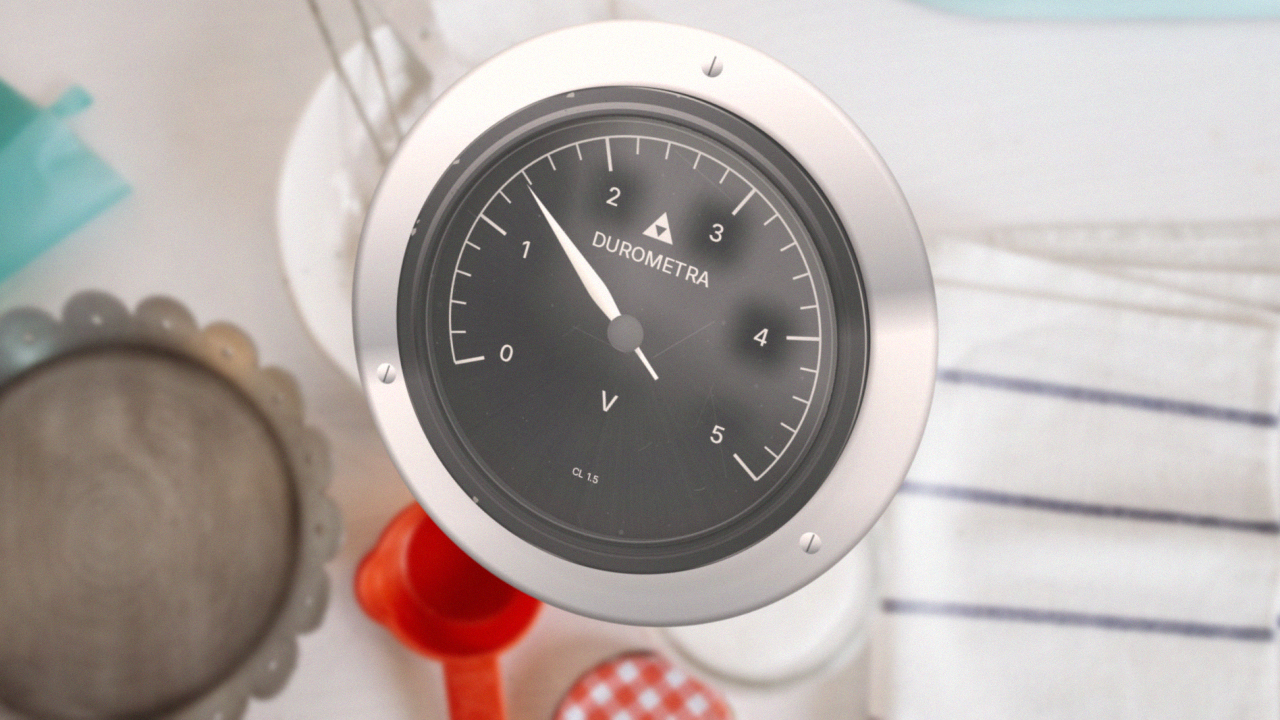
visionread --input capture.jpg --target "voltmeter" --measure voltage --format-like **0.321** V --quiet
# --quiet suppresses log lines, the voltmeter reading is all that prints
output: **1.4** V
